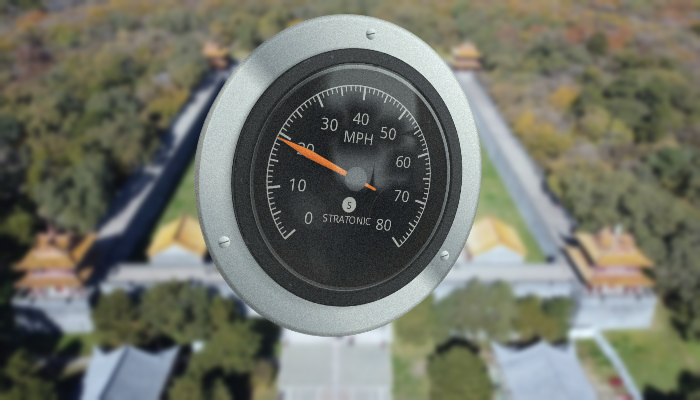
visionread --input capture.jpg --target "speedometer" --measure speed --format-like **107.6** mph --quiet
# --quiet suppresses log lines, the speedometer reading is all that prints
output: **19** mph
